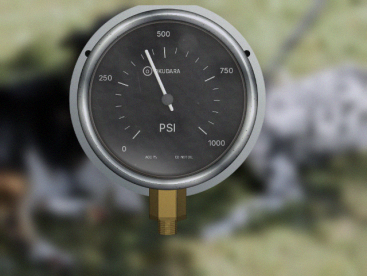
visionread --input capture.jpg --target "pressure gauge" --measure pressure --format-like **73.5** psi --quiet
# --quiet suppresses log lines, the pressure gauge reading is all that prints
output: **425** psi
